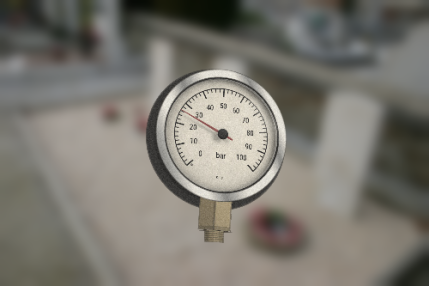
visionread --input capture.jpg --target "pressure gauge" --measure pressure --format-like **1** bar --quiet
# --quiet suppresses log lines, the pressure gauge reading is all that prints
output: **26** bar
